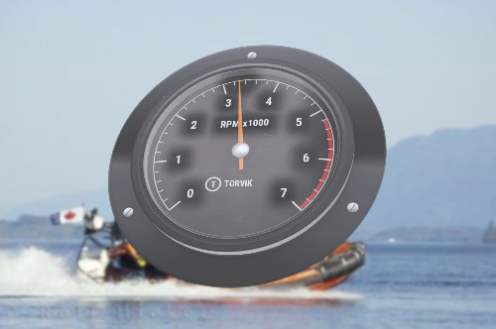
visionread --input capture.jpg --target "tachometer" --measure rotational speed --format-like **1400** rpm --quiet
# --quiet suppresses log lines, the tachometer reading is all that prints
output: **3300** rpm
